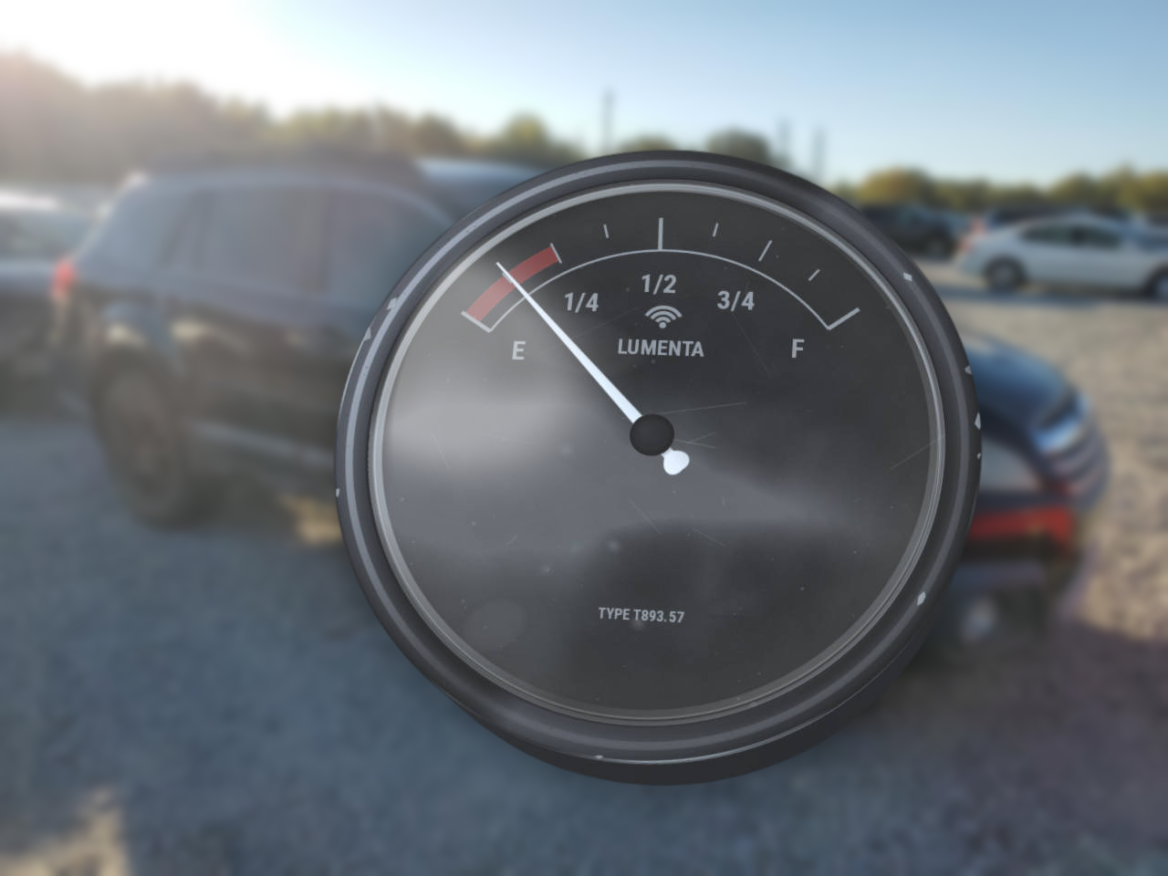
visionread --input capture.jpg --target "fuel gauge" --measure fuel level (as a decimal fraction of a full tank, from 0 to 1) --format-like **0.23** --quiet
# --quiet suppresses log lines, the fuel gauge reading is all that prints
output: **0.125**
